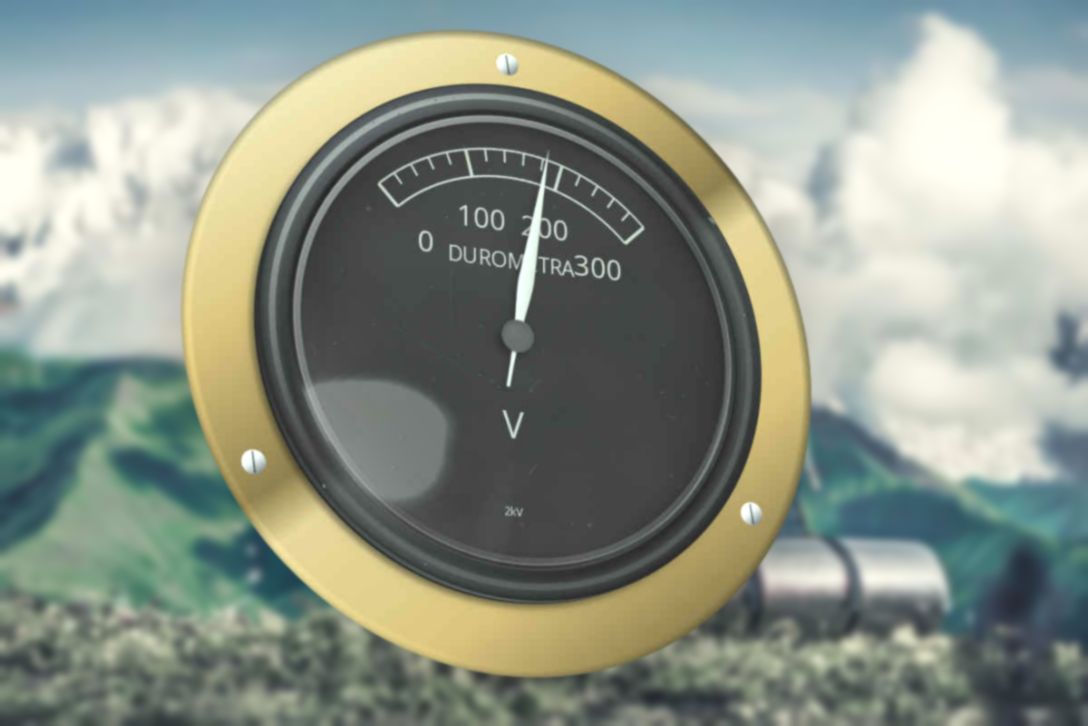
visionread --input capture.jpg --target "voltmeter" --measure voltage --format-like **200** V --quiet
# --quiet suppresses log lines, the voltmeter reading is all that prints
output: **180** V
